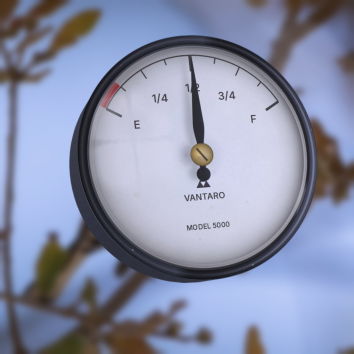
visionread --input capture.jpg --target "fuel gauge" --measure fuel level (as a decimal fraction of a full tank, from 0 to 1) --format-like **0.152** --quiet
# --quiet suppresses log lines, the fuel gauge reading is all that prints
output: **0.5**
